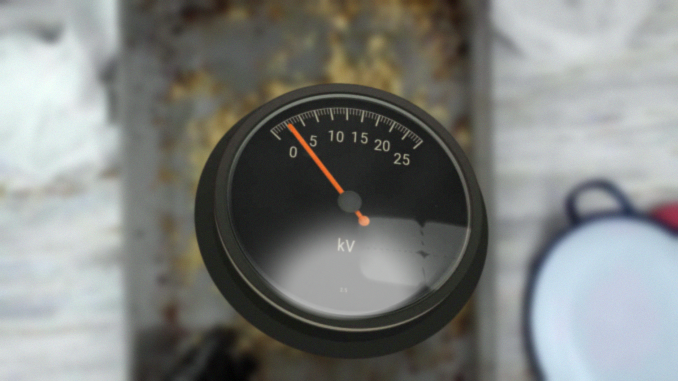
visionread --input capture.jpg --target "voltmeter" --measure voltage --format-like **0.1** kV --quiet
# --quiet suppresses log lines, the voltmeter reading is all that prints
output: **2.5** kV
